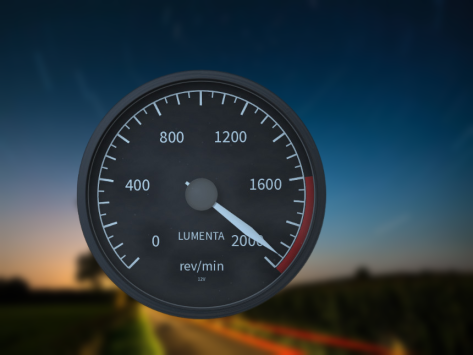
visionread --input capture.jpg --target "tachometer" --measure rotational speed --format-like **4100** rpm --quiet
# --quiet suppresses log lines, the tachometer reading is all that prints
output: **1950** rpm
